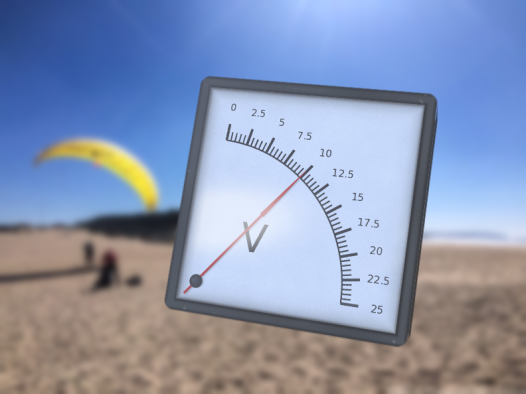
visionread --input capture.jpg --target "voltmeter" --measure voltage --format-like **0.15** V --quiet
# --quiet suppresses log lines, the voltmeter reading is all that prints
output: **10** V
